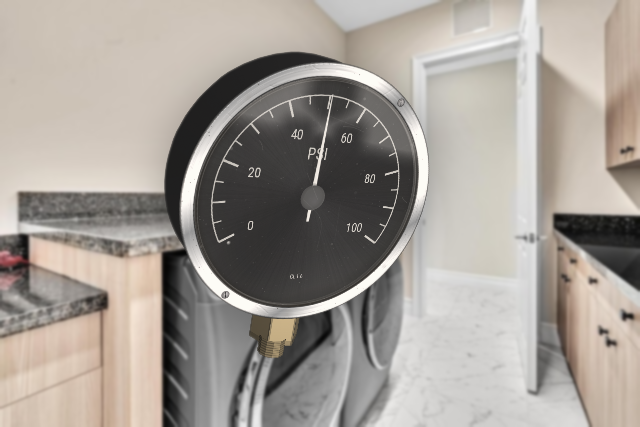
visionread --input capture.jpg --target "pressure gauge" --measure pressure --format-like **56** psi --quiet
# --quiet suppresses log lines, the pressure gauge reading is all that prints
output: **50** psi
